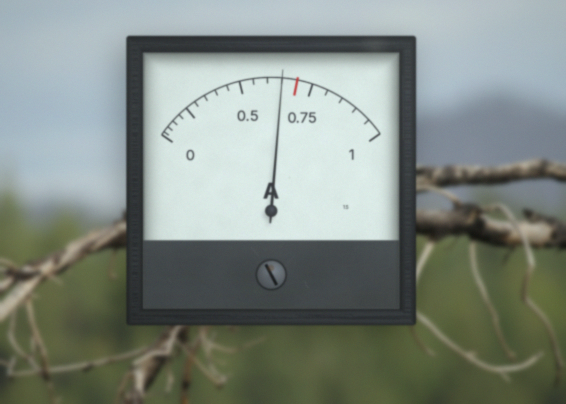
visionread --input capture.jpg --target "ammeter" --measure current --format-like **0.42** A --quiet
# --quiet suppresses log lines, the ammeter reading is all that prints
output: **0.65** A
